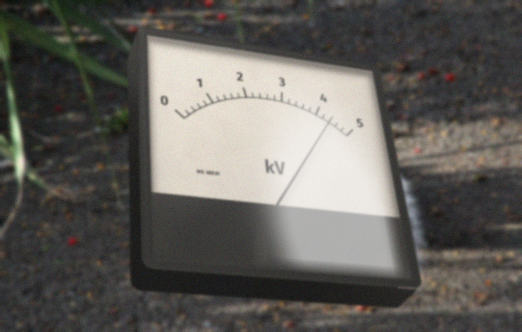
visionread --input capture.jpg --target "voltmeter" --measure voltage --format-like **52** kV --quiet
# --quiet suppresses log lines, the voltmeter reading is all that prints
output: **4.4** kV
